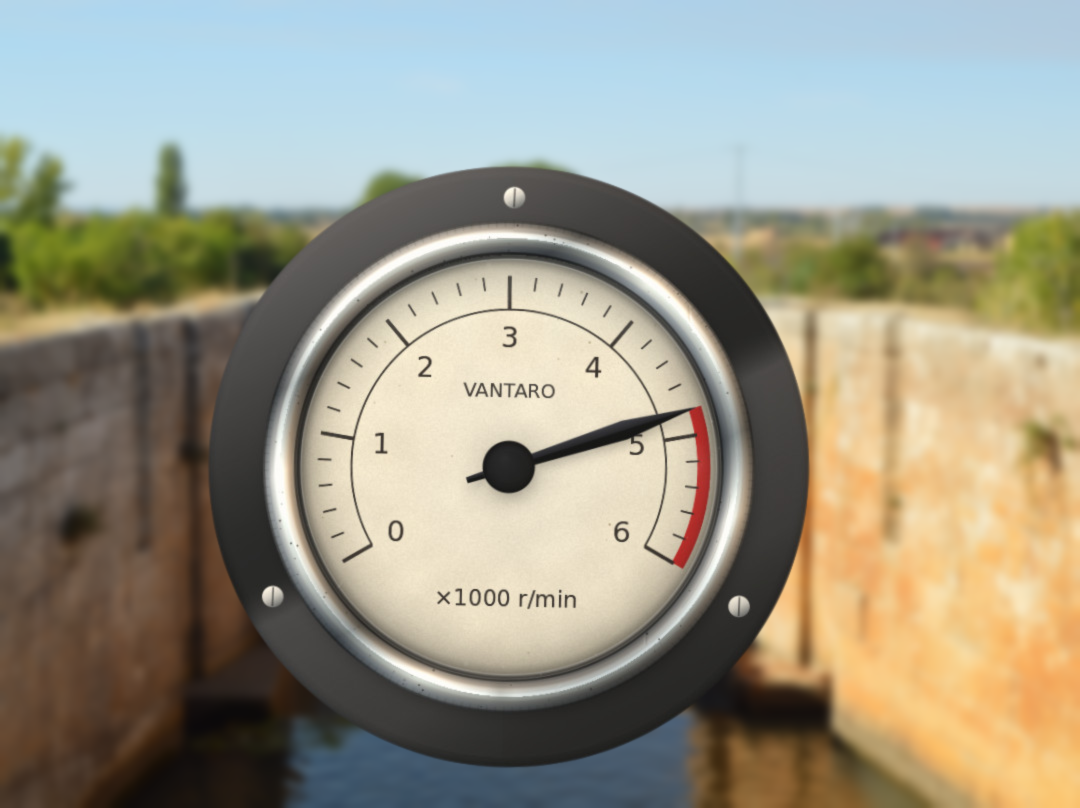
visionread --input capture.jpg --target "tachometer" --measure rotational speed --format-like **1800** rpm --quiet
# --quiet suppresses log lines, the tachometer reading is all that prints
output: **4800** rpm
